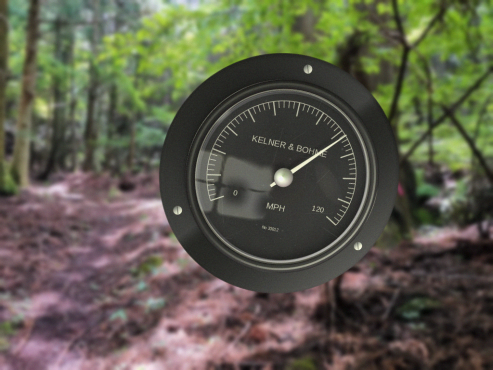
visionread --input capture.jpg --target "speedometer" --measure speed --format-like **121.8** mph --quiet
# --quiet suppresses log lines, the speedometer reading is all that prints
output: **82** mph
